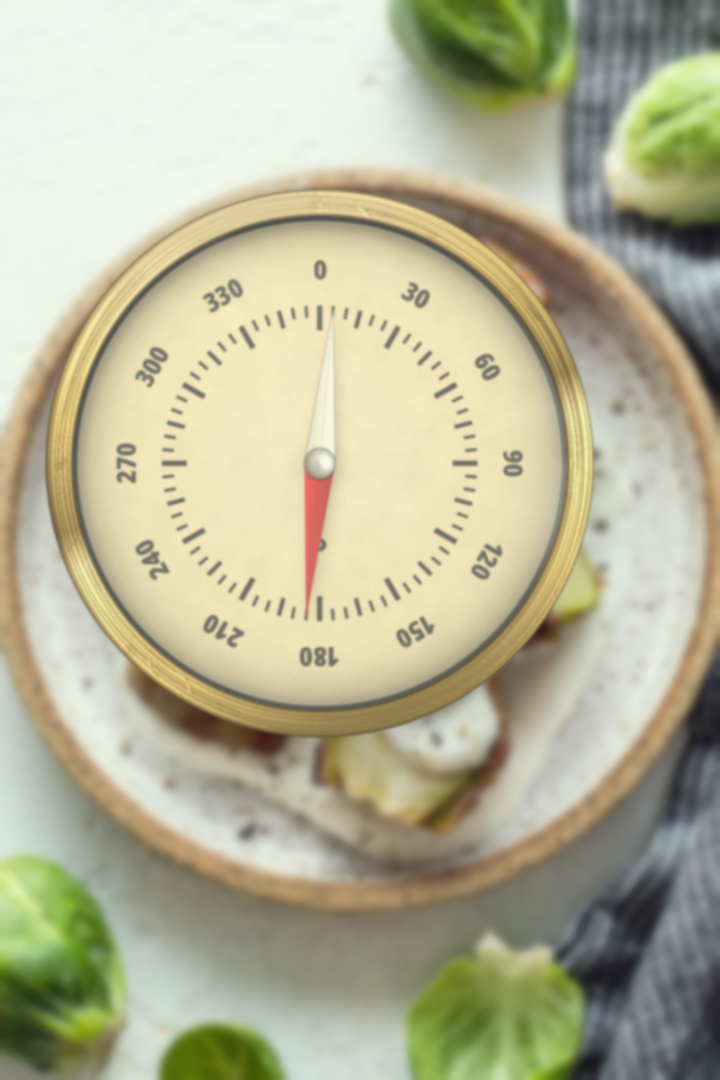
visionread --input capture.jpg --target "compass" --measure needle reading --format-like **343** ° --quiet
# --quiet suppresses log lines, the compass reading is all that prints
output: **185** °
